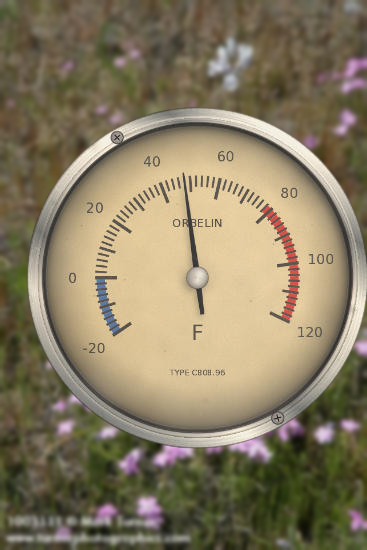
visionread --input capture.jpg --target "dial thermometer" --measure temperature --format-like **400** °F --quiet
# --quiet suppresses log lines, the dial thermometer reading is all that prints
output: **48** °F
